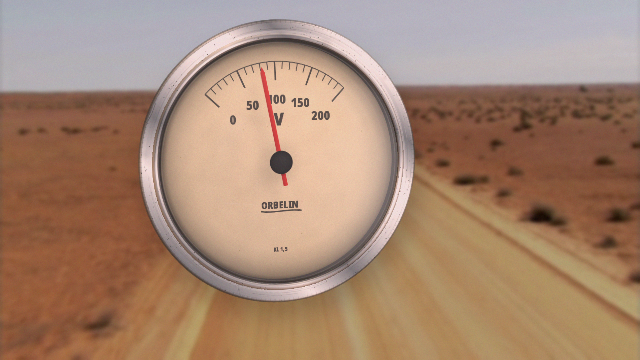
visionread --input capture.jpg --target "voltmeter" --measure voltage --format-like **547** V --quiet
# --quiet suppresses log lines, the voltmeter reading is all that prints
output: **80** V
